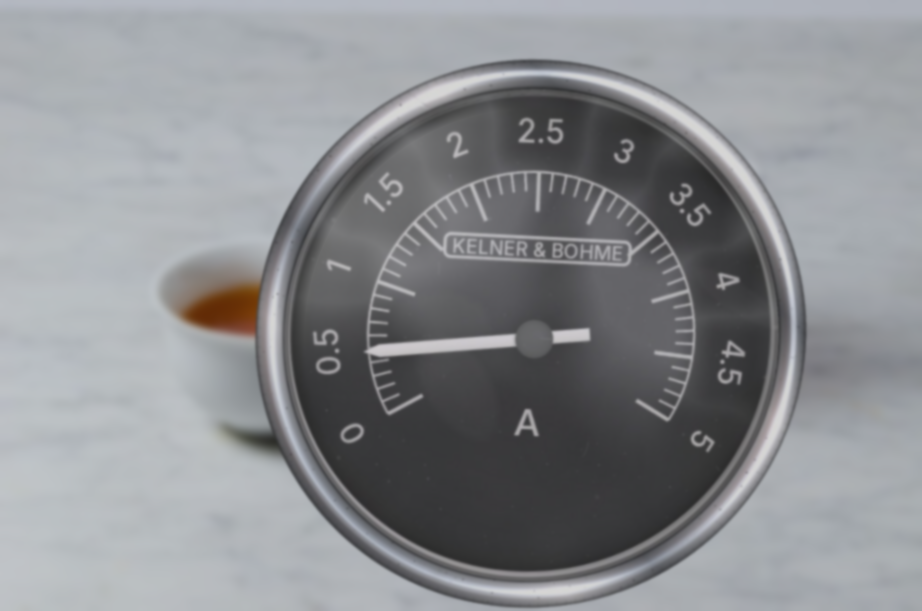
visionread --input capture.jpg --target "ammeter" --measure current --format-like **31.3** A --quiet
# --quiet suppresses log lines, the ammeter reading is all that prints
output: **0.5** A
